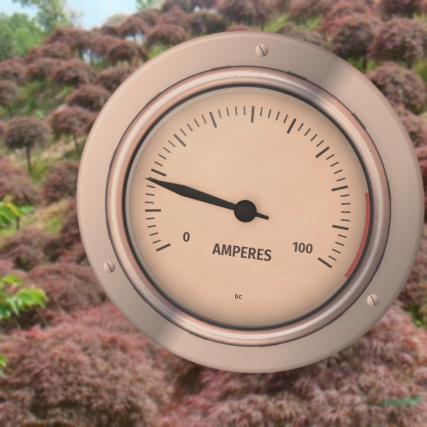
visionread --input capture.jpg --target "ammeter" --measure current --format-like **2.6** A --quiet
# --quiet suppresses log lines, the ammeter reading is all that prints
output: **18** A
